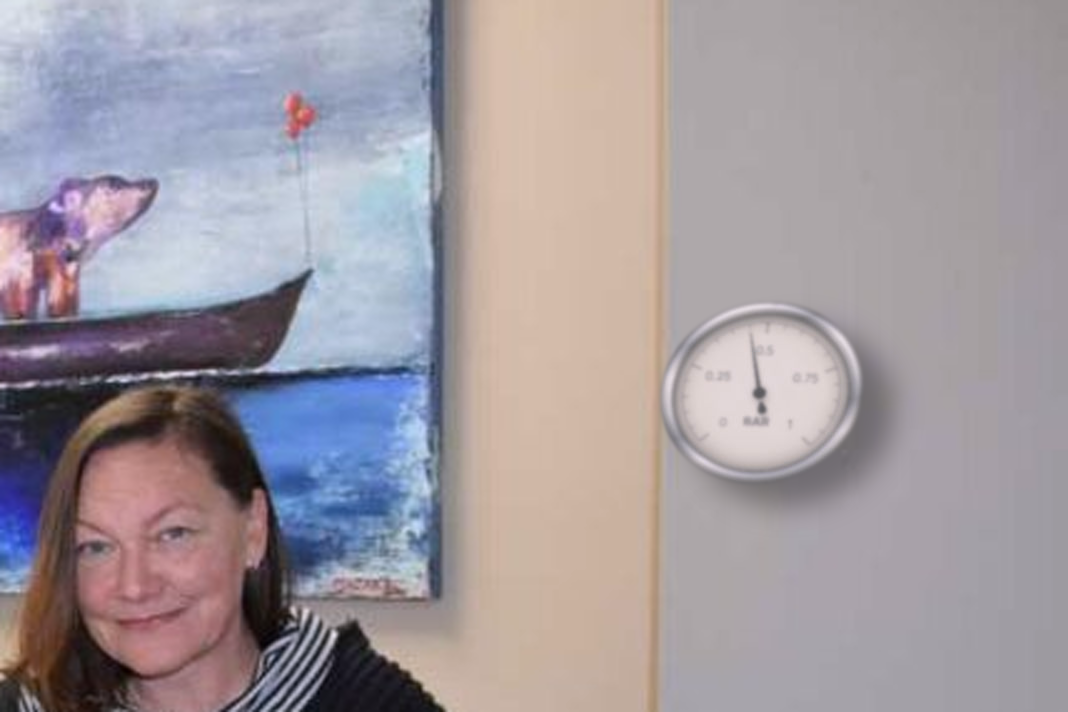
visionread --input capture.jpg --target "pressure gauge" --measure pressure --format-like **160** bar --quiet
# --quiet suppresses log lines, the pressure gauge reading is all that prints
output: **0.45** bar
